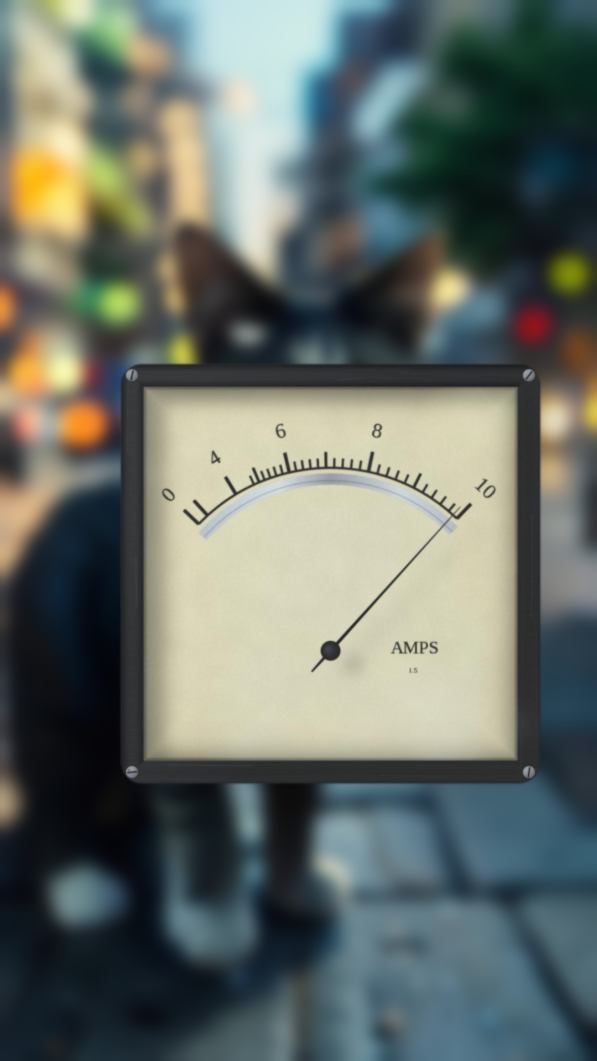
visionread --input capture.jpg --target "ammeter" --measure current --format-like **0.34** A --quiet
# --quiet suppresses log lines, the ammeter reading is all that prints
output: **9.9** A
